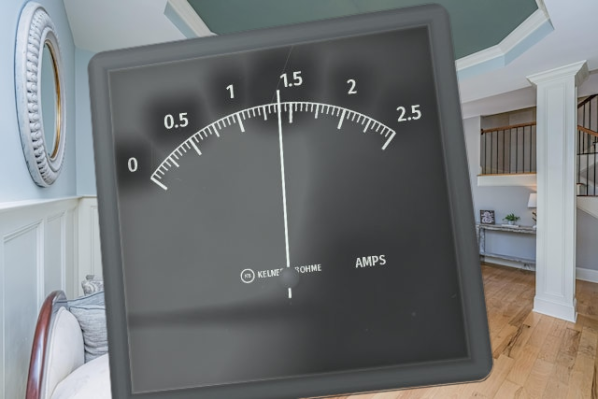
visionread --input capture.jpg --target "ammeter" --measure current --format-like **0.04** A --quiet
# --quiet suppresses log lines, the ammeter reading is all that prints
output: **1.4** A
